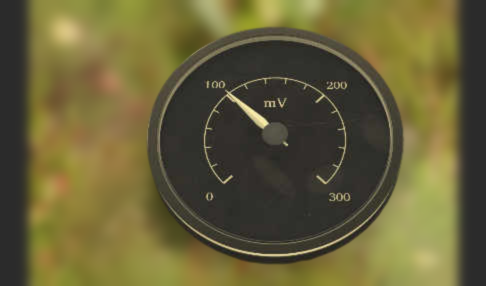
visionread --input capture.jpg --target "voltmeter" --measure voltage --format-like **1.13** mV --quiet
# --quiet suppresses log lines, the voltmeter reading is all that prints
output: **100** mV
